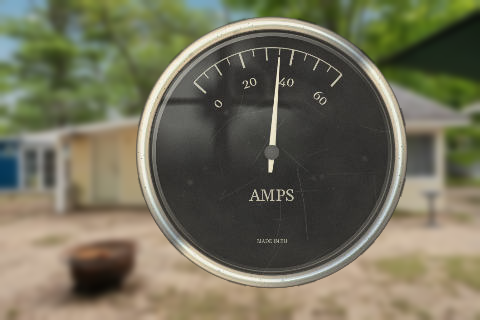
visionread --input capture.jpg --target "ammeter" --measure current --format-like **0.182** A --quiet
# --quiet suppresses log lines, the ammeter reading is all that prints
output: **35** A
